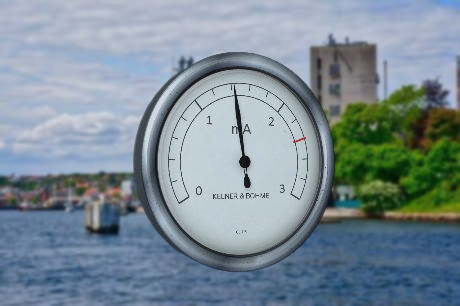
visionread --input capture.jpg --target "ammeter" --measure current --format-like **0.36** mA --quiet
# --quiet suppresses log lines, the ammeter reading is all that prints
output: **1.4** mA
